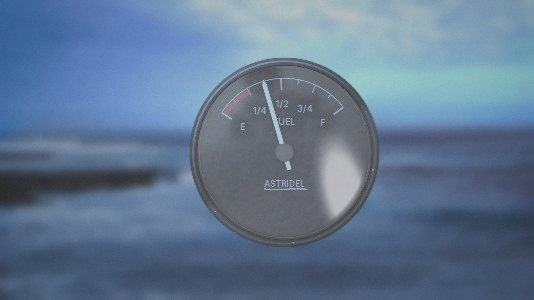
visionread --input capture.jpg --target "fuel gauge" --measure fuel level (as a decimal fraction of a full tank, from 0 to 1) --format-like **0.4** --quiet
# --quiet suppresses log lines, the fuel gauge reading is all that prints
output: **0.375**
